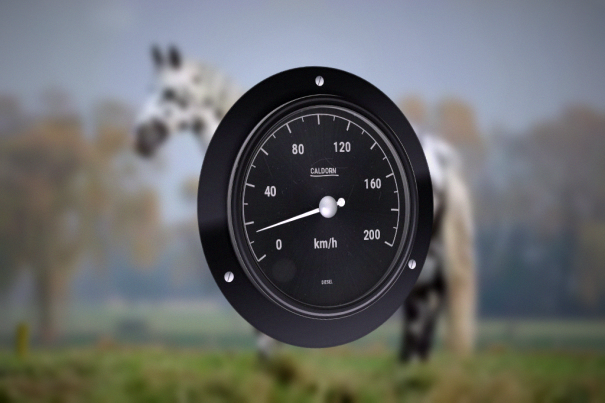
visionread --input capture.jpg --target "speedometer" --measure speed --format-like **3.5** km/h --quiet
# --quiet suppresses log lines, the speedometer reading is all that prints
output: **15** km/h
